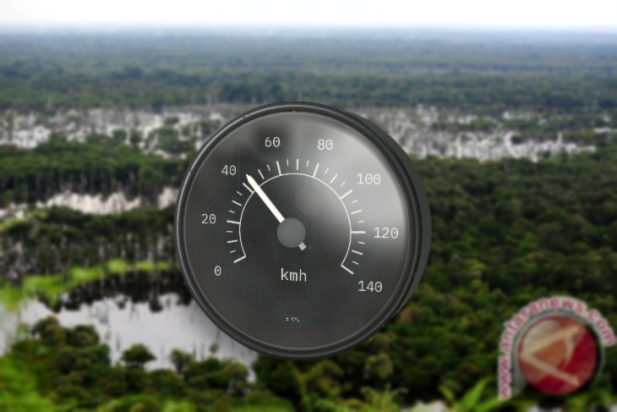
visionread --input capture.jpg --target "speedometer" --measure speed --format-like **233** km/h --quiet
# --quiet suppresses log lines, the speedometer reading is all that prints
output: **45** km/h
